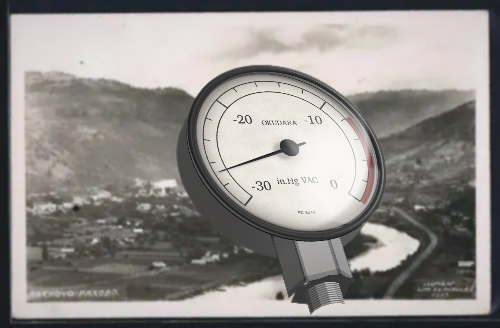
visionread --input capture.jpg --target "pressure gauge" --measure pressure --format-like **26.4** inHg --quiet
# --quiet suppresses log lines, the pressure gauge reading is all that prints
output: **-27** inHg
